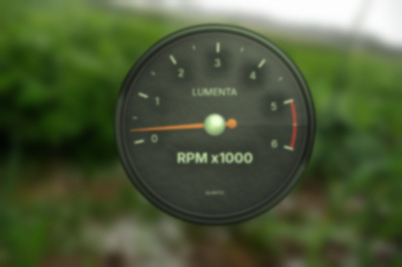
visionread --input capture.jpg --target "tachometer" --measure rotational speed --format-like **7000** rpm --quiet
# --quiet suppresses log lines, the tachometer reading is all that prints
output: **250** rpm
